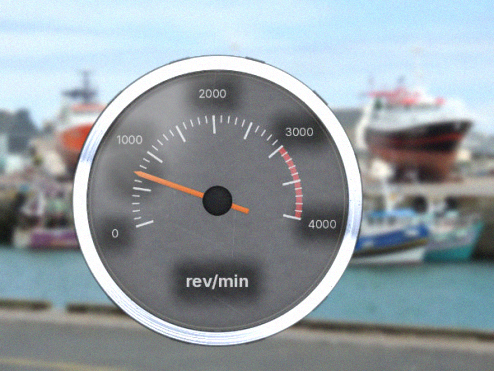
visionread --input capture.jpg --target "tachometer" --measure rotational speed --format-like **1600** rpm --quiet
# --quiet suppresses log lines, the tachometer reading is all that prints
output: **700** rpm
